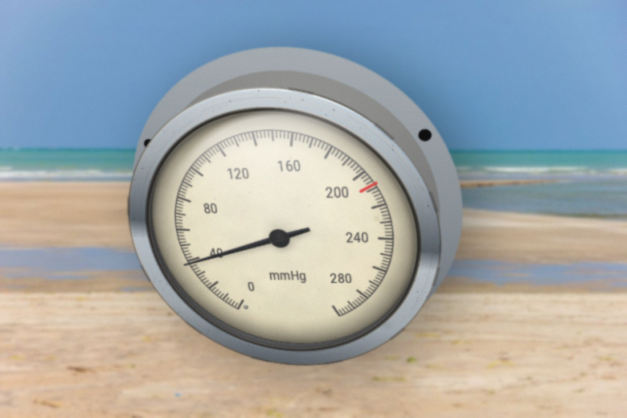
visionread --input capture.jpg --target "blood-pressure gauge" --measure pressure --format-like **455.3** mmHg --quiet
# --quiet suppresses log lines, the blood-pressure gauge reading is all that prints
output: **40** mmHg
